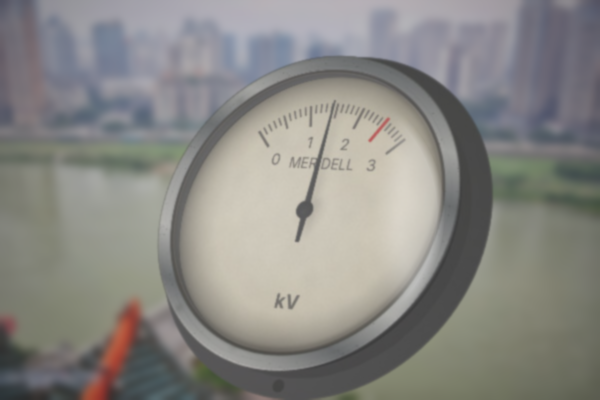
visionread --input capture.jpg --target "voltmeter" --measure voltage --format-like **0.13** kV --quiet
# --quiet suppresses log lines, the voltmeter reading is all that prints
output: **1.5** kV
